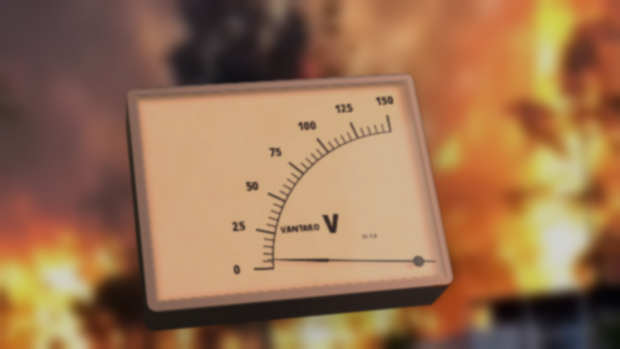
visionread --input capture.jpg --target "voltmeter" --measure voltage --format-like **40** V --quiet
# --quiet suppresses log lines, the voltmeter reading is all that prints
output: **5** V
